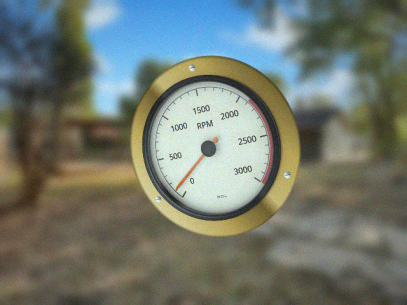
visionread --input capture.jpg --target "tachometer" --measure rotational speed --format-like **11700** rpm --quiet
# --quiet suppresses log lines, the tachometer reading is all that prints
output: **100** rpm
